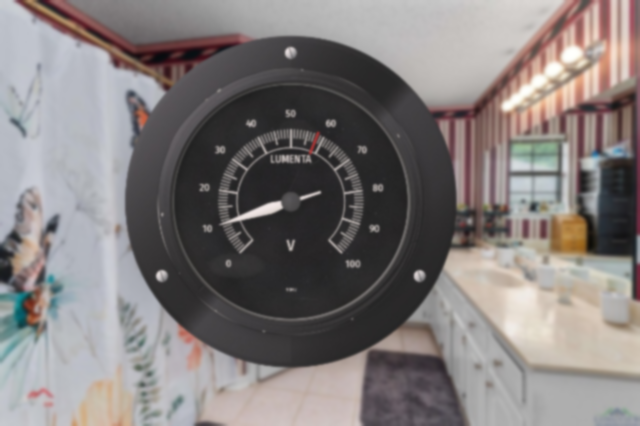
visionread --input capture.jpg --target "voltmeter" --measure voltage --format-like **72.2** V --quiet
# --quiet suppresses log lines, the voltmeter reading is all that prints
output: **10** V
